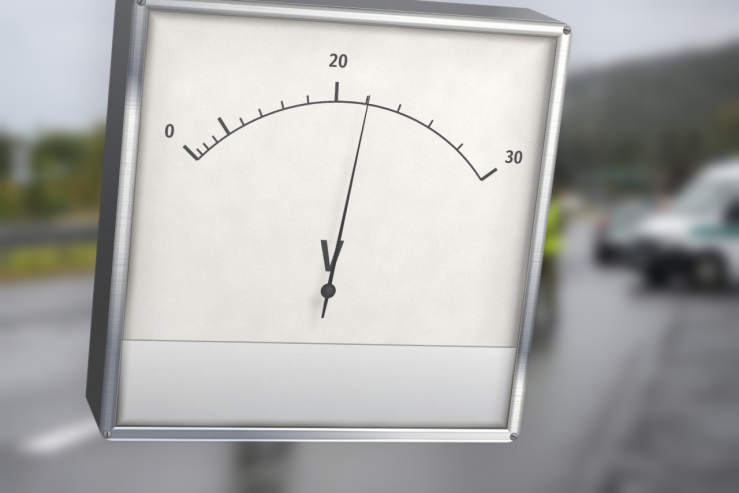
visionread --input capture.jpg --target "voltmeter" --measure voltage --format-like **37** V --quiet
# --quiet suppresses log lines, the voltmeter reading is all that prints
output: **22** V
